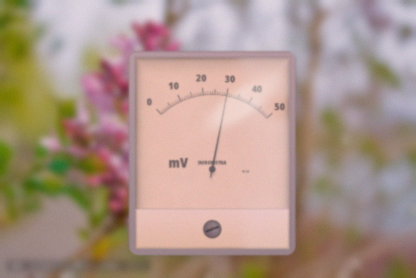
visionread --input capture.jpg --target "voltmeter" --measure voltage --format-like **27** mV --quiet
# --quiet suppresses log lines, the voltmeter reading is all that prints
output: **30** mV
